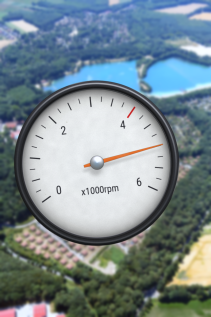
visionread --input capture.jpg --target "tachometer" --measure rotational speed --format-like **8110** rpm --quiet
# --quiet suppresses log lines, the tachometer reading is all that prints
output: **5000** rpm
